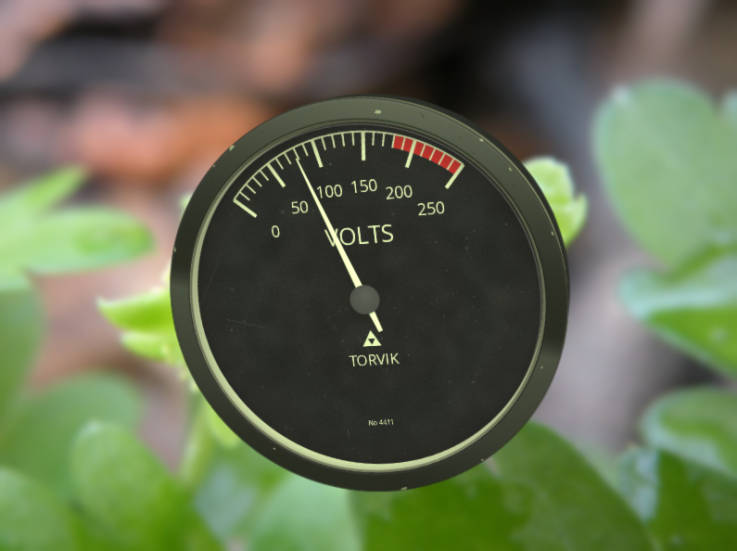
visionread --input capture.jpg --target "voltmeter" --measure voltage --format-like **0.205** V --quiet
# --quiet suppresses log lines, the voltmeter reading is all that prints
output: **80** V
